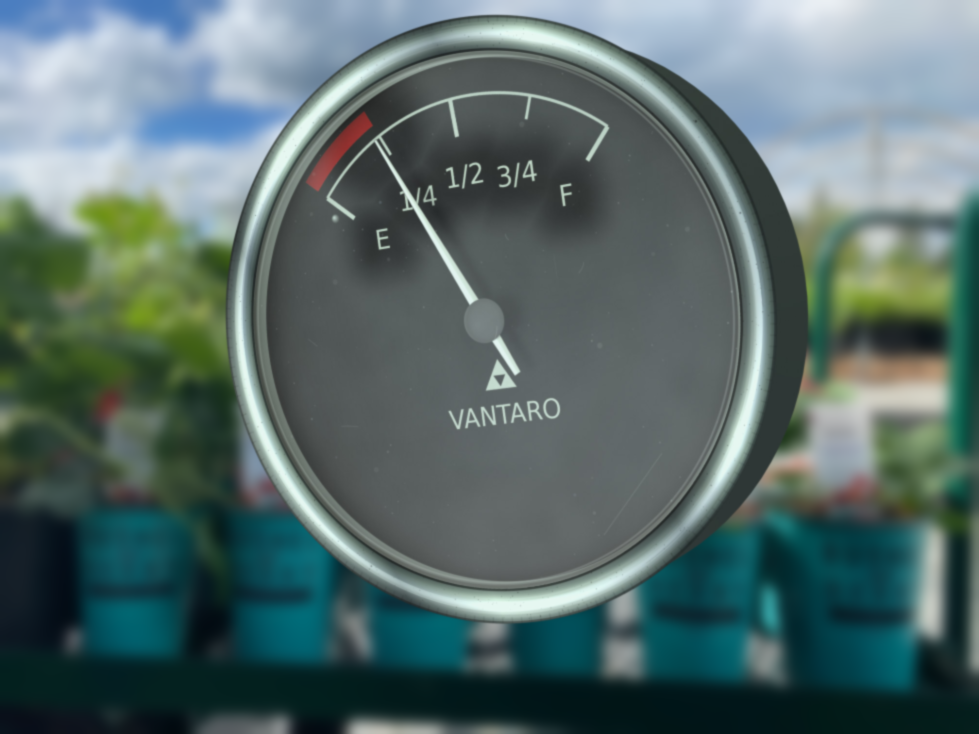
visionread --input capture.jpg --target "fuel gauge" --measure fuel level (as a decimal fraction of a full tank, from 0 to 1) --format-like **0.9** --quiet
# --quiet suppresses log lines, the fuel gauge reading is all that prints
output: **0.25**
